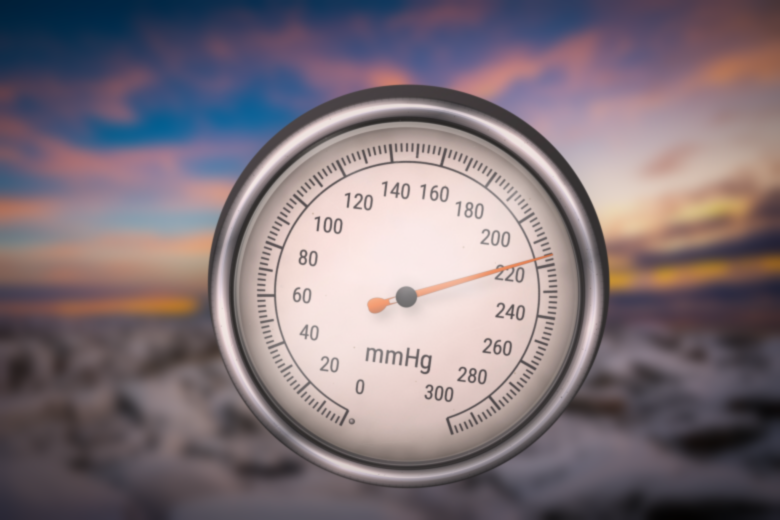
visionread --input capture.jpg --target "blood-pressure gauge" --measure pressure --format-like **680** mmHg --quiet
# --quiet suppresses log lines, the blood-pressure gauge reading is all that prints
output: **216** mmHg
